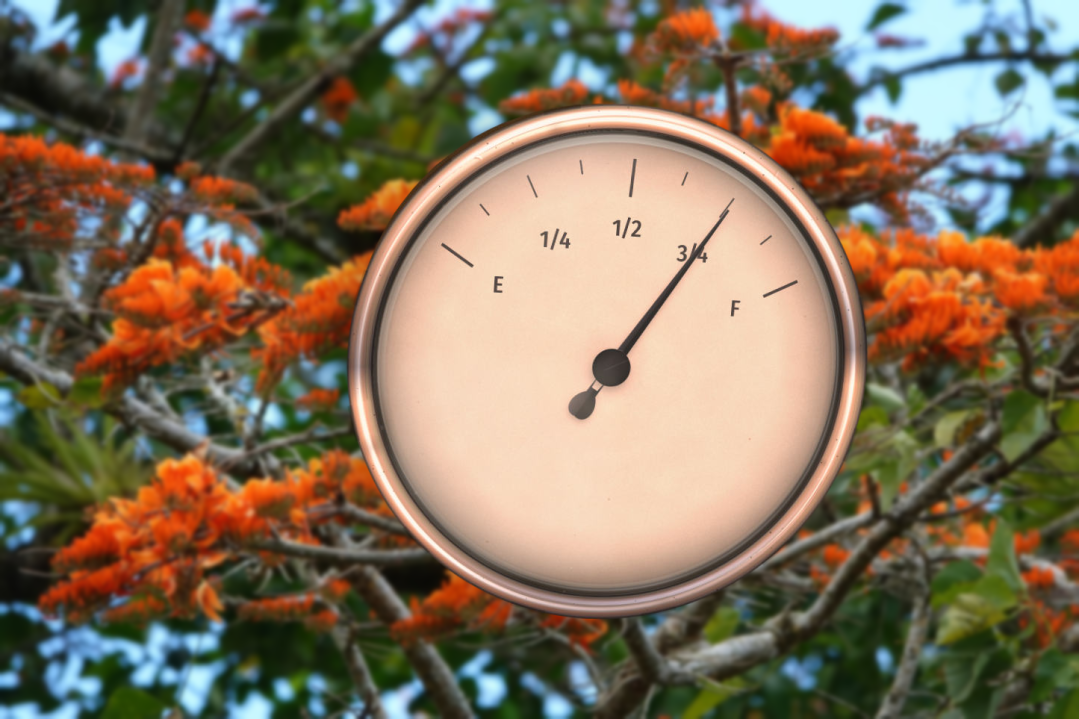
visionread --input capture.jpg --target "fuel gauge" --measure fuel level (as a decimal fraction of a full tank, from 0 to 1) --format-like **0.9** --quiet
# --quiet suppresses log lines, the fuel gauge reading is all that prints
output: **0.75**
